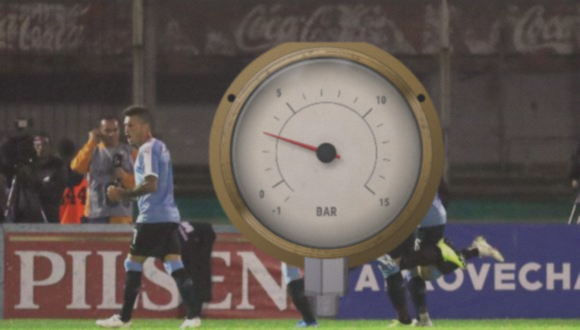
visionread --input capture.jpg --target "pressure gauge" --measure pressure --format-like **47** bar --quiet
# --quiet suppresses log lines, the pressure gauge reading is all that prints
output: **3** bar
